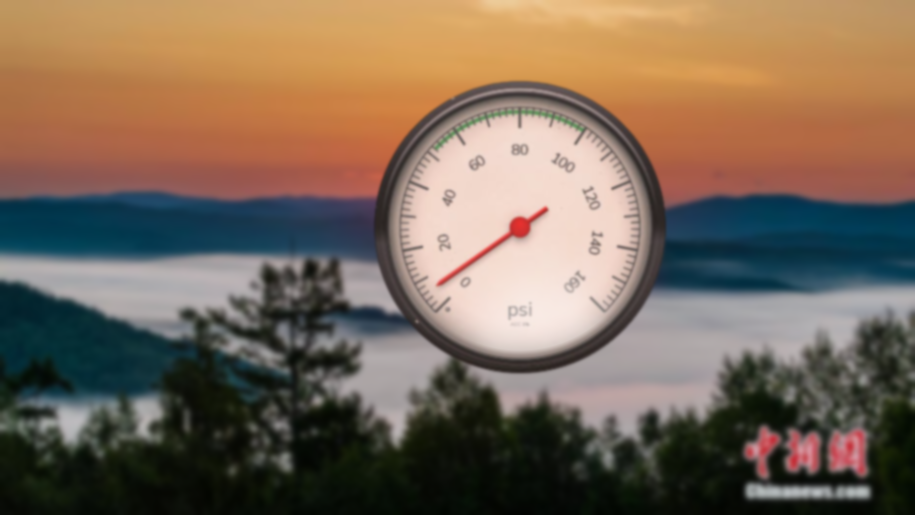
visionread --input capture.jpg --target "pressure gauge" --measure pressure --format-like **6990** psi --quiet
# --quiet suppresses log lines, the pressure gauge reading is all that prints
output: **6** psi
